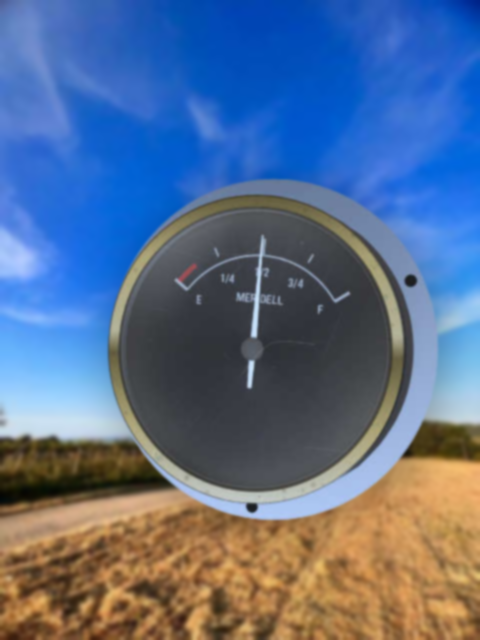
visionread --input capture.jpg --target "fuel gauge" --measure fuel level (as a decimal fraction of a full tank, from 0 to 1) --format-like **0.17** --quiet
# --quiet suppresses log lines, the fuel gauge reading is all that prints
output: **0.5**
